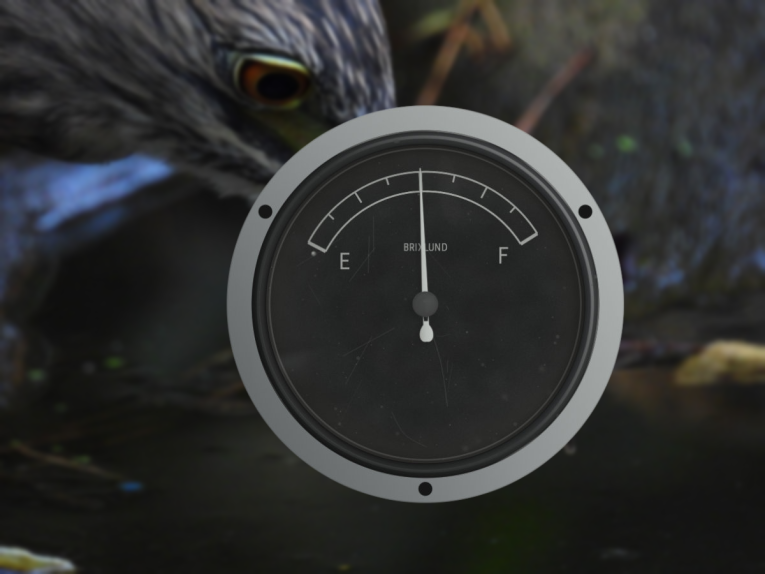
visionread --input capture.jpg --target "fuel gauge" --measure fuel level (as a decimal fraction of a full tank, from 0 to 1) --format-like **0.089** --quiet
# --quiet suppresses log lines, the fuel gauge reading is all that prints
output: **0.5**
